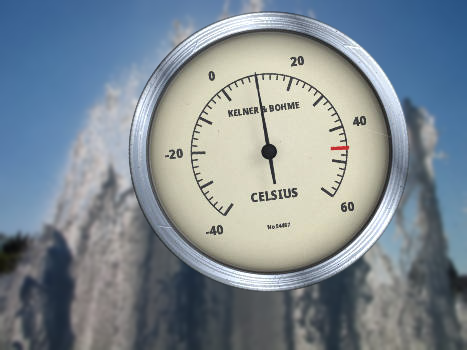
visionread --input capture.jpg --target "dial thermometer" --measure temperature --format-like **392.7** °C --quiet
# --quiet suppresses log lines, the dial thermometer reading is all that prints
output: **10** °C
